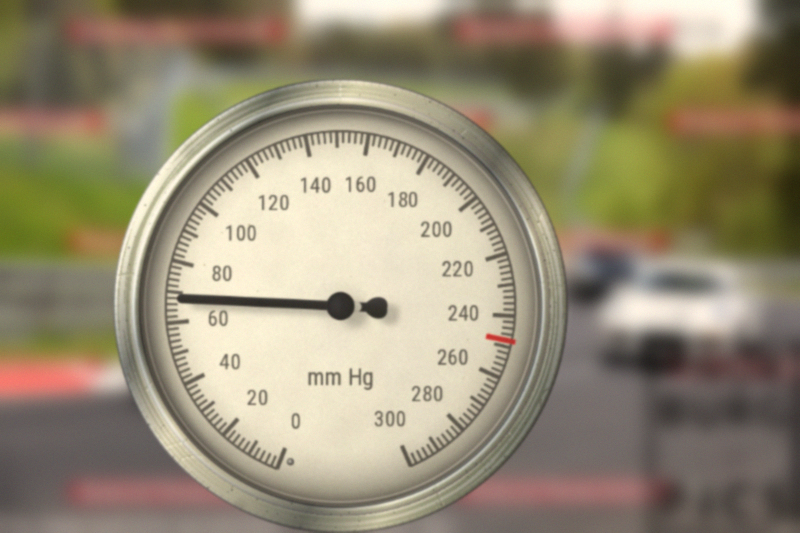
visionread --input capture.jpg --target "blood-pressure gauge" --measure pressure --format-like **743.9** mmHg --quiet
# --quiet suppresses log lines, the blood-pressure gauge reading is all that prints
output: **68** mmHg
